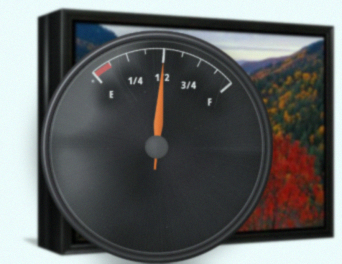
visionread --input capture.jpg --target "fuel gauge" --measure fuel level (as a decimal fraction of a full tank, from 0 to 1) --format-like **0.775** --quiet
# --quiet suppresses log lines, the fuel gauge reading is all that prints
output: **0.5**
